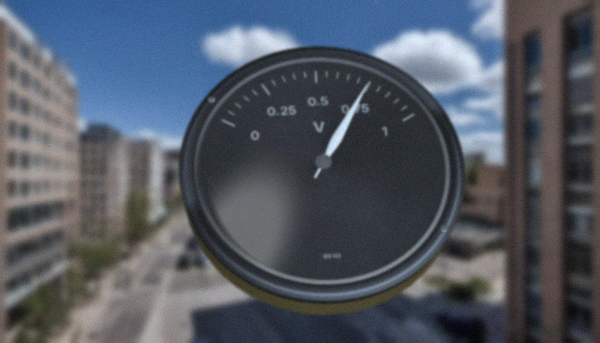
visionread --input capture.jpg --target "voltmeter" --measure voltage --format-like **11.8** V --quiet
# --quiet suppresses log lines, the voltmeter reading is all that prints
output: **0.75** V
